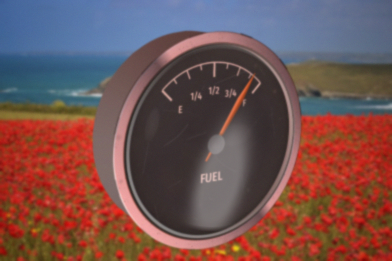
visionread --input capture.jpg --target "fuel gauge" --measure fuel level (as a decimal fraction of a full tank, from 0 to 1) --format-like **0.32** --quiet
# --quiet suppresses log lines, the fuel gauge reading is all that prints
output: **0.875**
